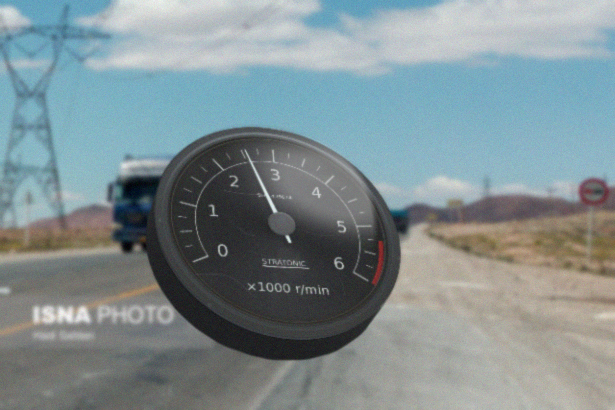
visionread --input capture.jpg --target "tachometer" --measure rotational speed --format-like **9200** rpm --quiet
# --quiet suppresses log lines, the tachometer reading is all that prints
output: **2500** rpm
